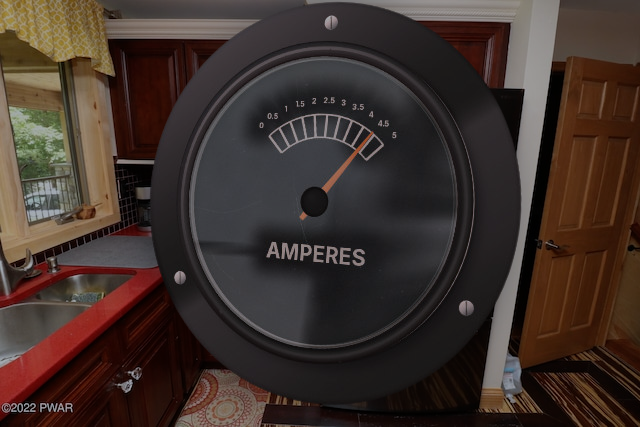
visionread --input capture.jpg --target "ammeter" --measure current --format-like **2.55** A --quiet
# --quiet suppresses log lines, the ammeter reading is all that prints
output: **4.5** A
